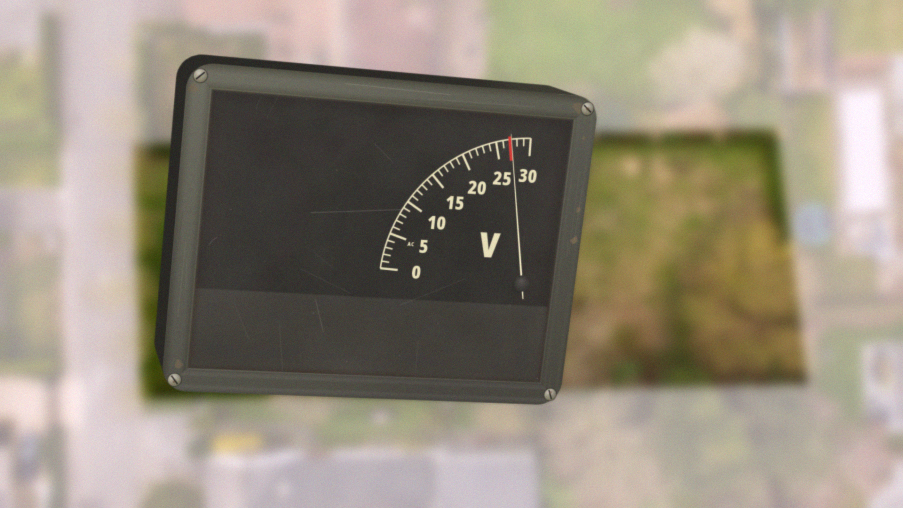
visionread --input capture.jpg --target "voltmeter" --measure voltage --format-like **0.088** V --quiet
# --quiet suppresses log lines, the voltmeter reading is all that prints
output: **27** V
